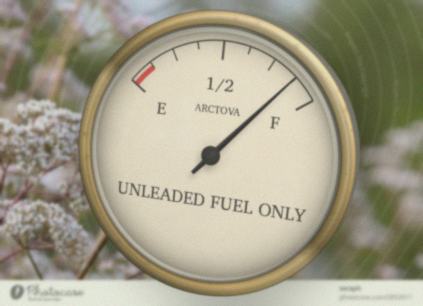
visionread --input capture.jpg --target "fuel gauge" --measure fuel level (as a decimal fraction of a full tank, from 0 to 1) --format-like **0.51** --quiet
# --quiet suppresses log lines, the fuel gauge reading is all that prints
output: **0.875**
